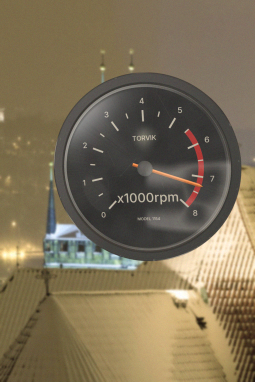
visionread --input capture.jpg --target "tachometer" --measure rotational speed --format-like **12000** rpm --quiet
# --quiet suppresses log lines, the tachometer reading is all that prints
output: **7250** rpm
